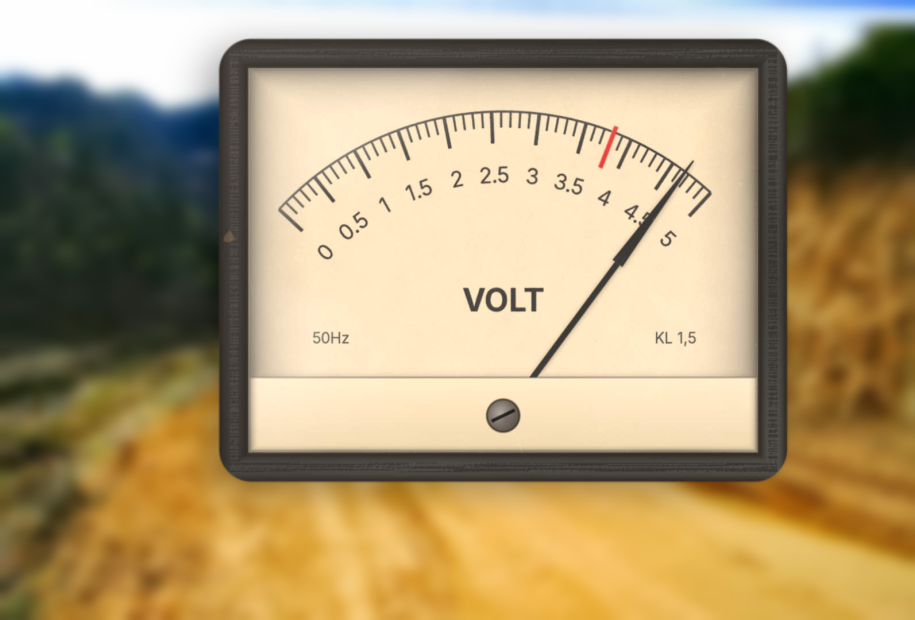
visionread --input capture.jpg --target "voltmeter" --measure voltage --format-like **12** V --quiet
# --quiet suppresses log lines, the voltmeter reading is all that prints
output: **4.65** V
